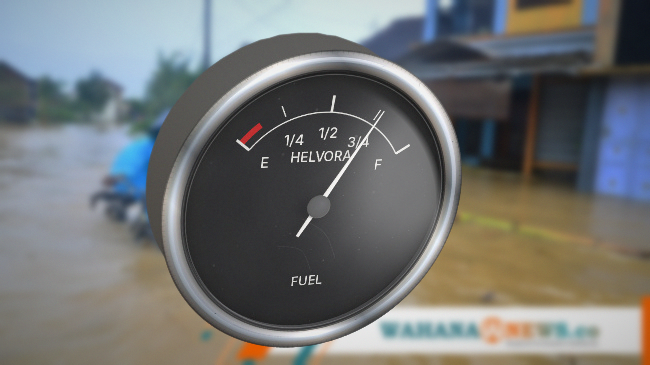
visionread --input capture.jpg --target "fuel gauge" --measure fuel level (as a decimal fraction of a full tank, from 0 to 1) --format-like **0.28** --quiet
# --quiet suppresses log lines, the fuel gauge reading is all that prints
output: **0.75**
